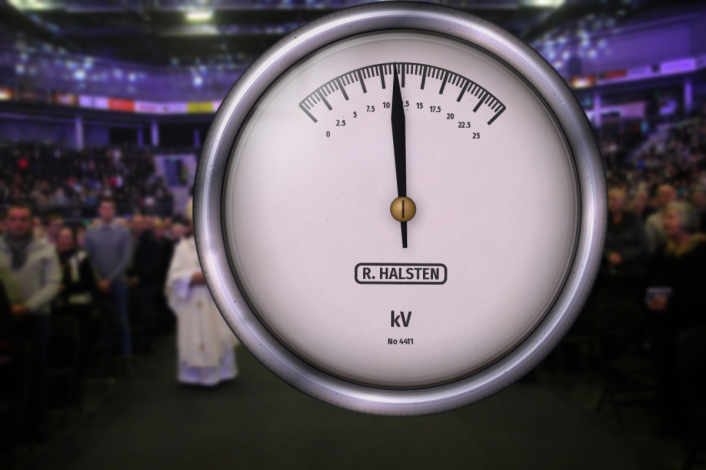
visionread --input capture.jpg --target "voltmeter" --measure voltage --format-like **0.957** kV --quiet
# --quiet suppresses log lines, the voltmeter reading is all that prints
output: **11.5** kV
